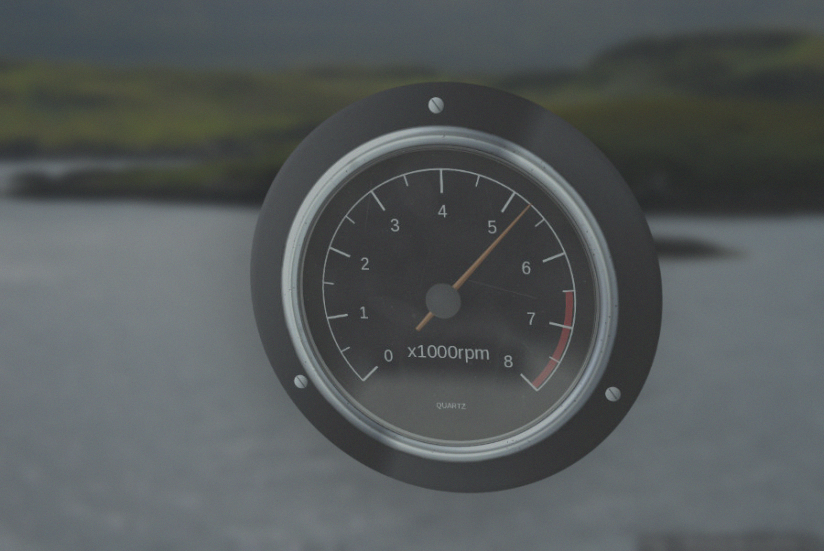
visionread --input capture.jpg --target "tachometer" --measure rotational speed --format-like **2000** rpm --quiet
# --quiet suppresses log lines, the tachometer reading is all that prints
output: **5250** rpm
